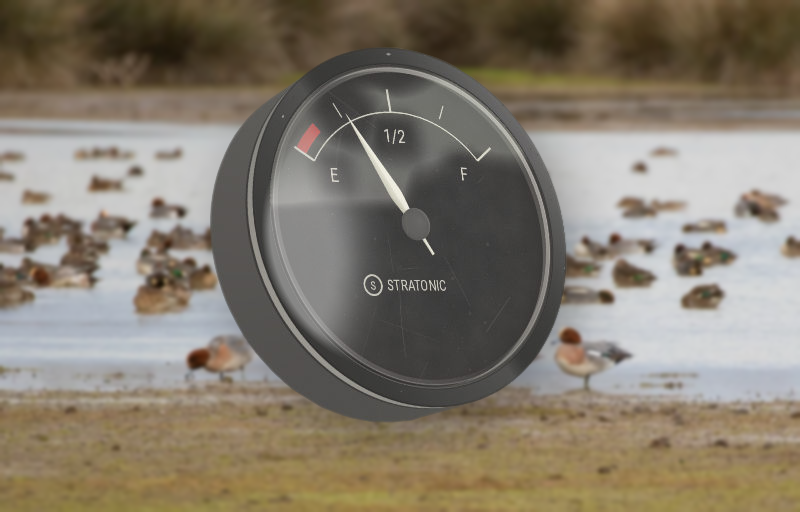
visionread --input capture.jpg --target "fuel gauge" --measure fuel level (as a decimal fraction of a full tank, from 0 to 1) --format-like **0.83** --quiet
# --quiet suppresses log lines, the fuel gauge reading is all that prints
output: **0.25**
